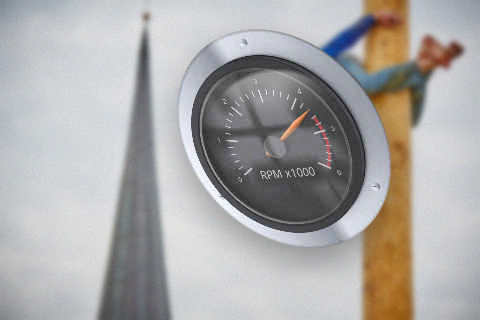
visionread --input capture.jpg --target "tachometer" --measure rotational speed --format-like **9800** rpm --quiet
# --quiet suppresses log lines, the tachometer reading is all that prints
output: **4400** rpm
